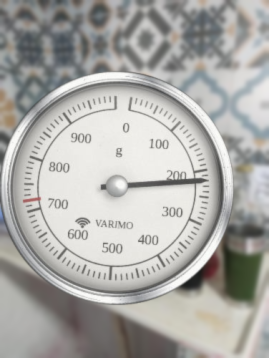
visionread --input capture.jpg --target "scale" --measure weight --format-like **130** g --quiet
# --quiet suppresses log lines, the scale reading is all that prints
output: **220** g
